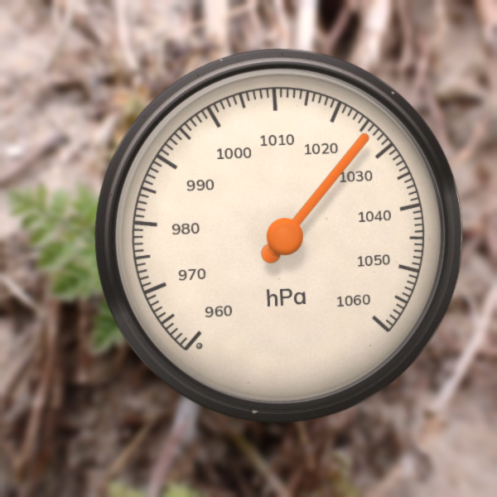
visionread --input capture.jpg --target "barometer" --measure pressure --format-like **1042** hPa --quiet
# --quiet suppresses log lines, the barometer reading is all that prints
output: **1026** hPa
